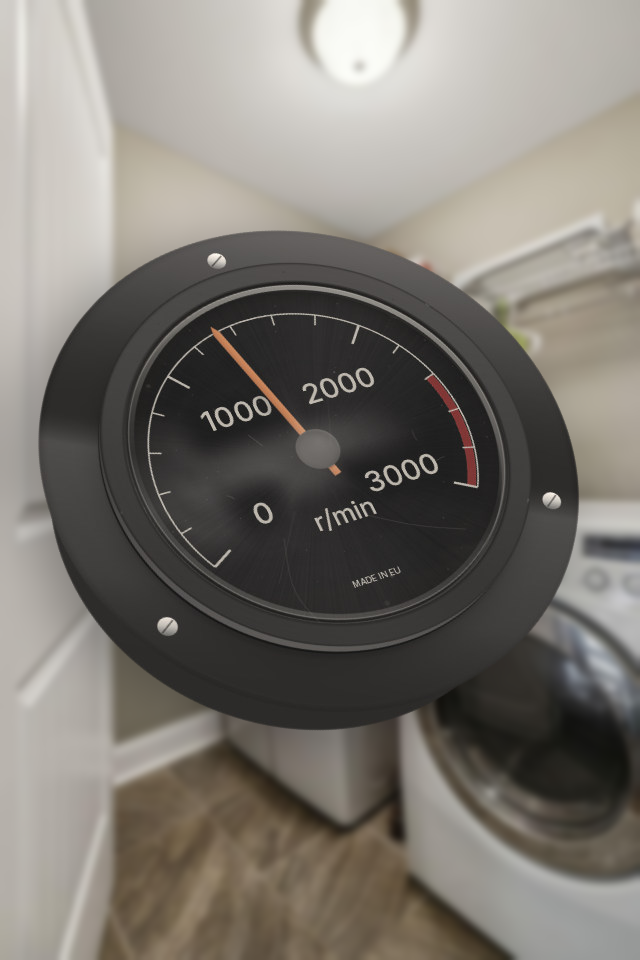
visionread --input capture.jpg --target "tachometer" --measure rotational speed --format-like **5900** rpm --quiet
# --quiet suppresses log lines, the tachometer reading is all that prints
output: **1300** rpm
